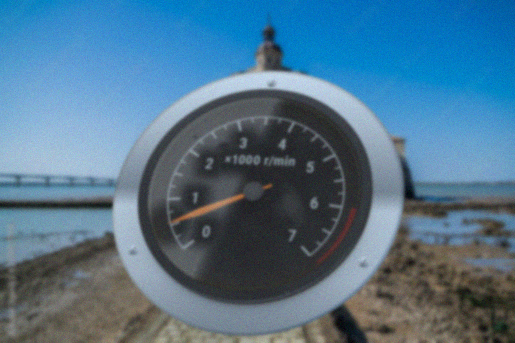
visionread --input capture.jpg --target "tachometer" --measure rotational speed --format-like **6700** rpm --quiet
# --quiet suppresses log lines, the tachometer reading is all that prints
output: **500** rpm
